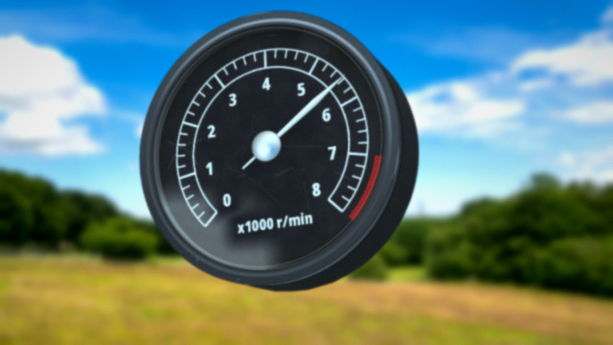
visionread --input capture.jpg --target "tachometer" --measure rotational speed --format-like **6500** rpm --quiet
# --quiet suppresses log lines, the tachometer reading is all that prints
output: **5600** rpm
